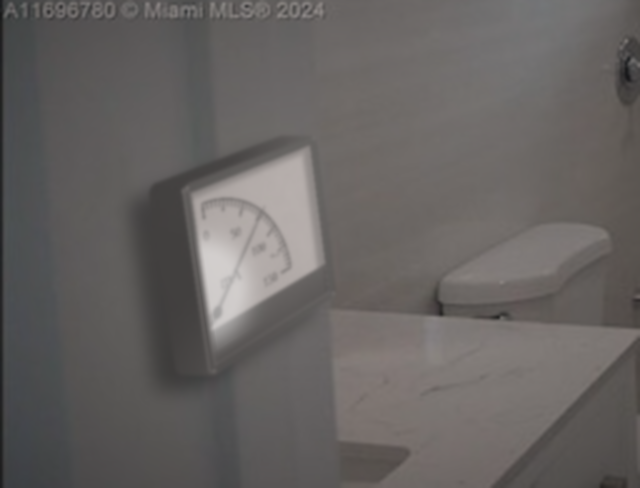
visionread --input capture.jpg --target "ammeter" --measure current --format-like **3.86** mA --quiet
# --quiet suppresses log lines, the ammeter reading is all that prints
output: **75** mA
